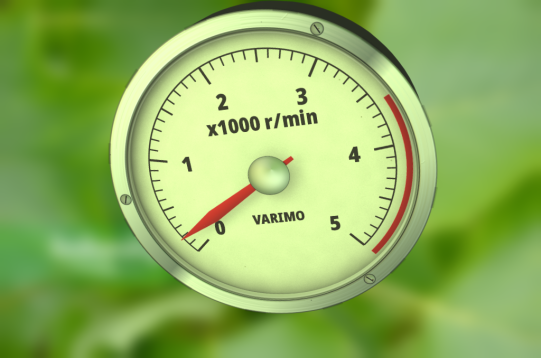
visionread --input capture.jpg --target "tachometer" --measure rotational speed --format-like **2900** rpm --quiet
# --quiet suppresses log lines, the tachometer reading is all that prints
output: **200** rpm
